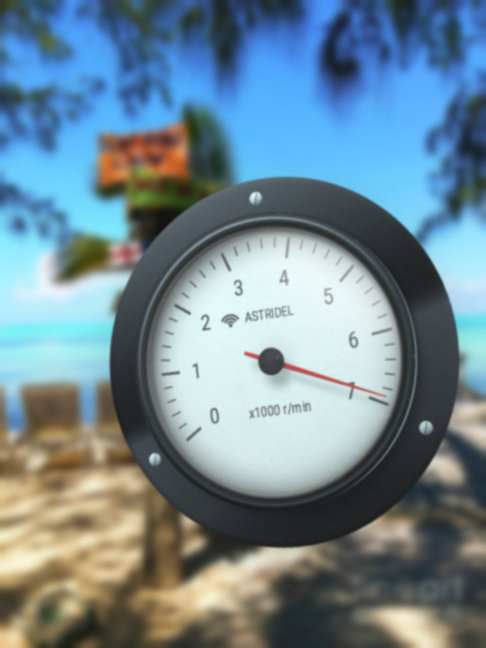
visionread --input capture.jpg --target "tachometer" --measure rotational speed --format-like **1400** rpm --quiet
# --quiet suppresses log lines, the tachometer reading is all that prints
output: **6900** rpm
